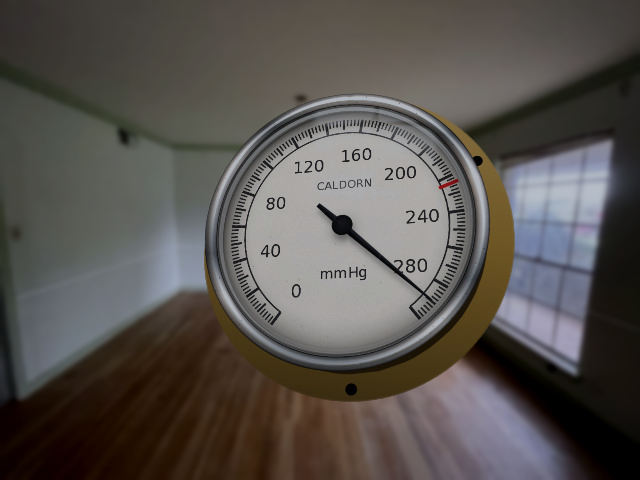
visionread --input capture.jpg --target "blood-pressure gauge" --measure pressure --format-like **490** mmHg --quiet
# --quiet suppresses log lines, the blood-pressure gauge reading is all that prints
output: **290** mmHg
